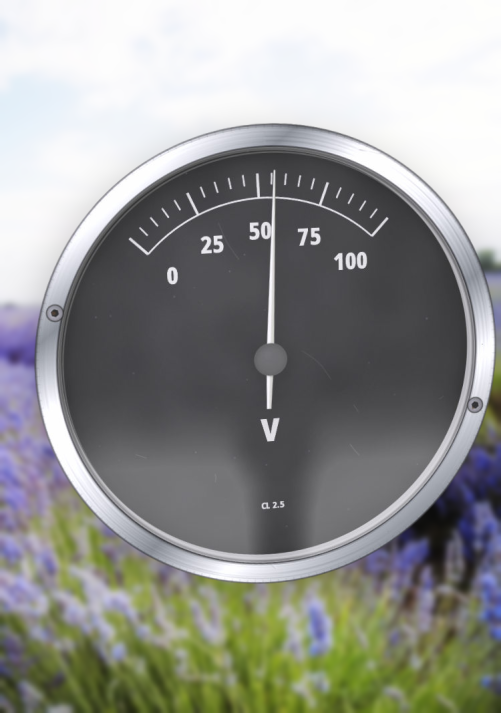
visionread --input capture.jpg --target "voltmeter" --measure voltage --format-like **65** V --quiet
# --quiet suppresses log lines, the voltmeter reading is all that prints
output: **55** V
